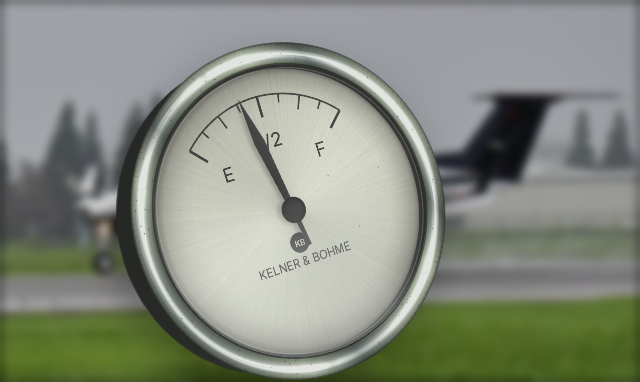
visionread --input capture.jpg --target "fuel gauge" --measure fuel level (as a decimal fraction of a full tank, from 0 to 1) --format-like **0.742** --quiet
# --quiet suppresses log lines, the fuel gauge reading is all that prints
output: **0.375**
